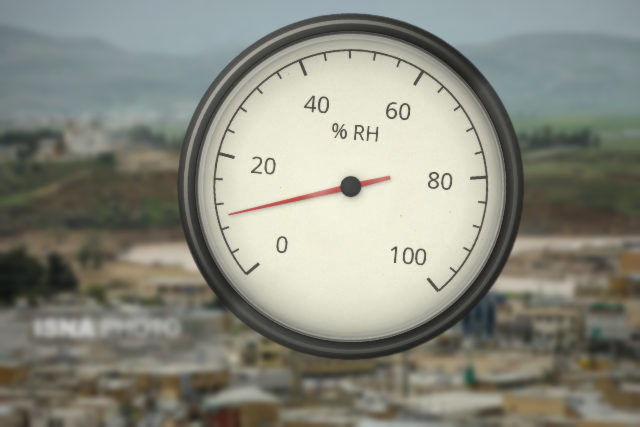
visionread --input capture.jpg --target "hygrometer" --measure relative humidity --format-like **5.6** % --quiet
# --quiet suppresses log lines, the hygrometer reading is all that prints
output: **10** %
